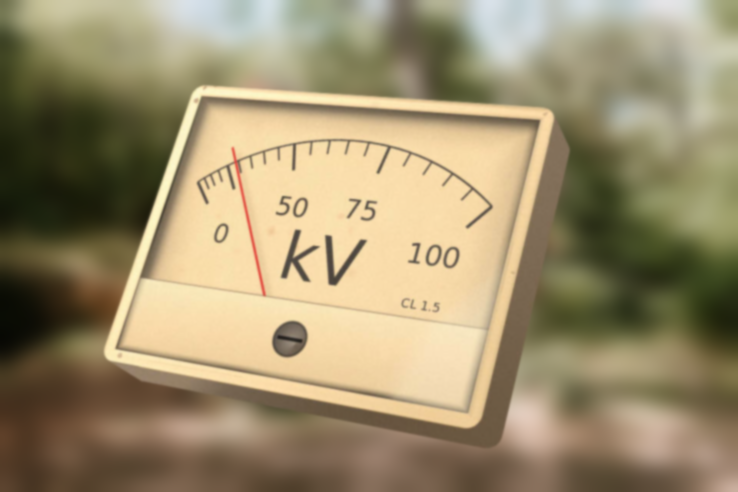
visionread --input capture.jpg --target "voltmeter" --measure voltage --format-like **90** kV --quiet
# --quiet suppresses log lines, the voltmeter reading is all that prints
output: **30** kV
